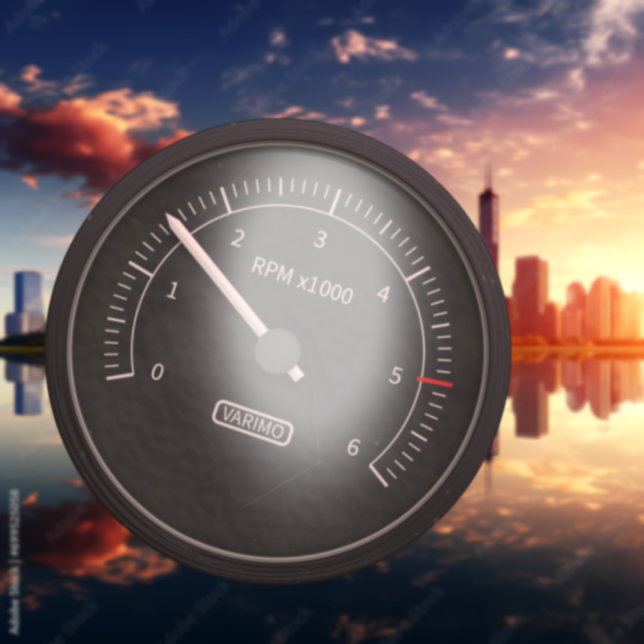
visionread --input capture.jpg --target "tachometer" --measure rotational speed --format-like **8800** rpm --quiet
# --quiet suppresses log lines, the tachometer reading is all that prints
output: **1500** rpm
